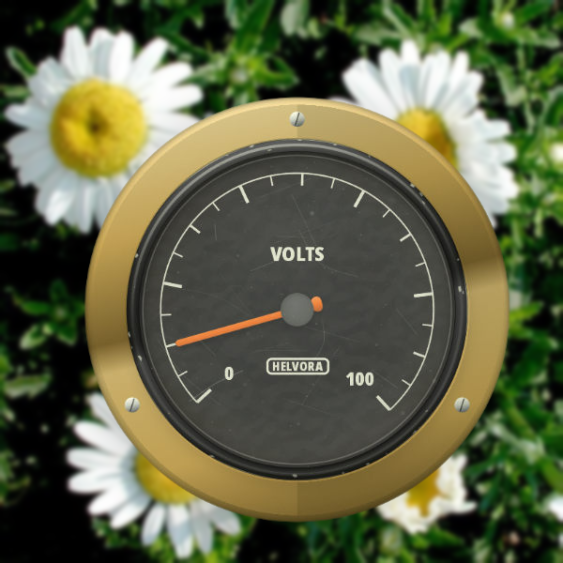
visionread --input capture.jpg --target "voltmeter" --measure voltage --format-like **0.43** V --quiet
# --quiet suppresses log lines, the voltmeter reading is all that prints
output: **10** V
